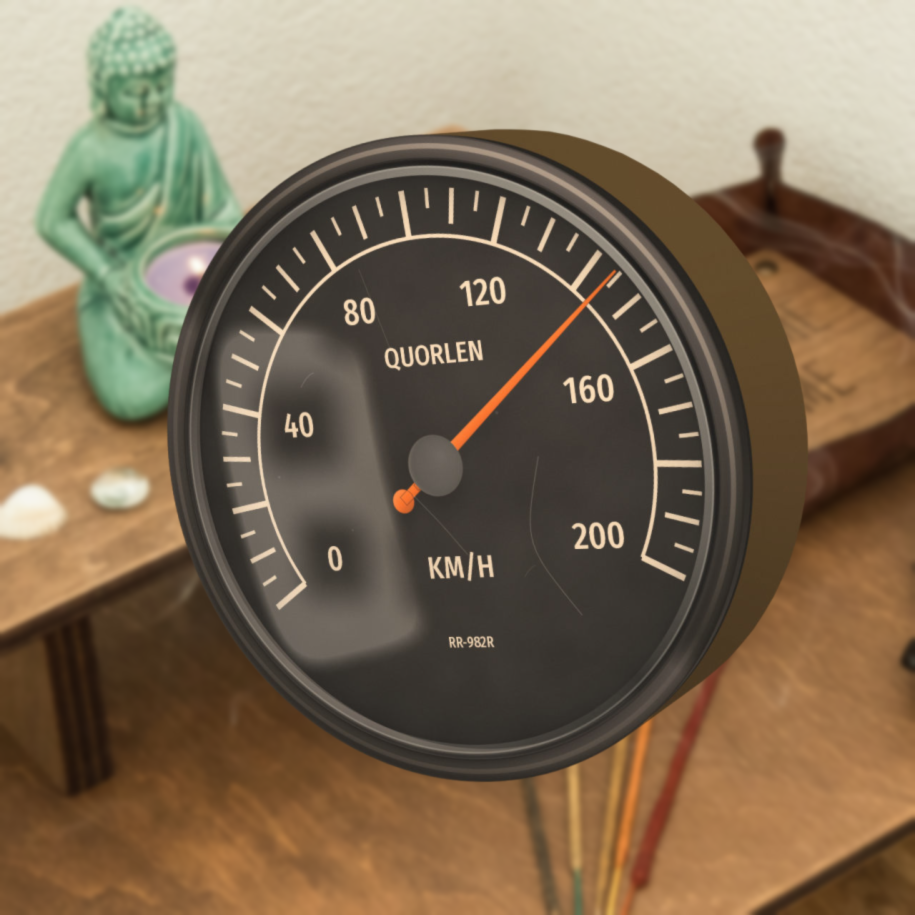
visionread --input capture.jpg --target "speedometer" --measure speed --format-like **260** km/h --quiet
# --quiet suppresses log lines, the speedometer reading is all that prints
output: **145** km/h
